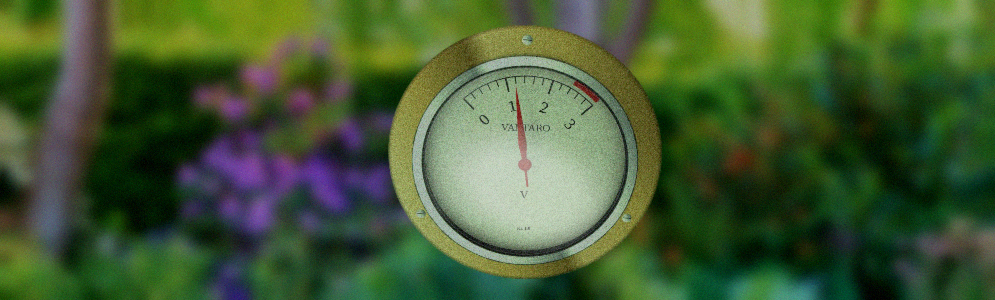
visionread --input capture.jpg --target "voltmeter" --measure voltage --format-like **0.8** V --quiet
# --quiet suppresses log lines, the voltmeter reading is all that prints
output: **1.2** V
